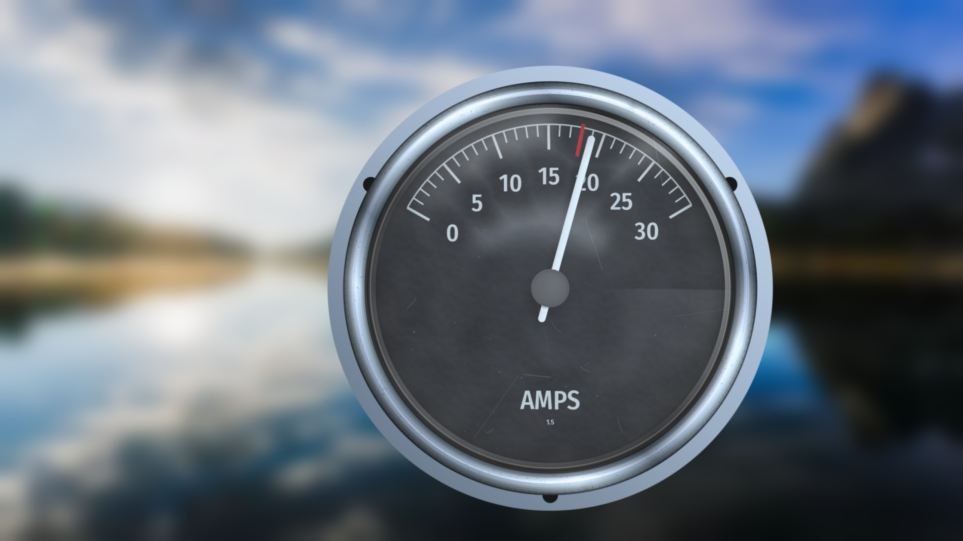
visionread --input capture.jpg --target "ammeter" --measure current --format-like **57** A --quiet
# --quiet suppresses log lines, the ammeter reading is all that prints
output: **19** A
